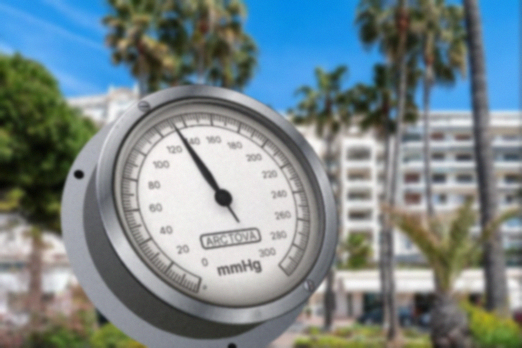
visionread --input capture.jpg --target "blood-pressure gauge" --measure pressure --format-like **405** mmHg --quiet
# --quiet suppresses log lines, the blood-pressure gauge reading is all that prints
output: **130** mmHg
